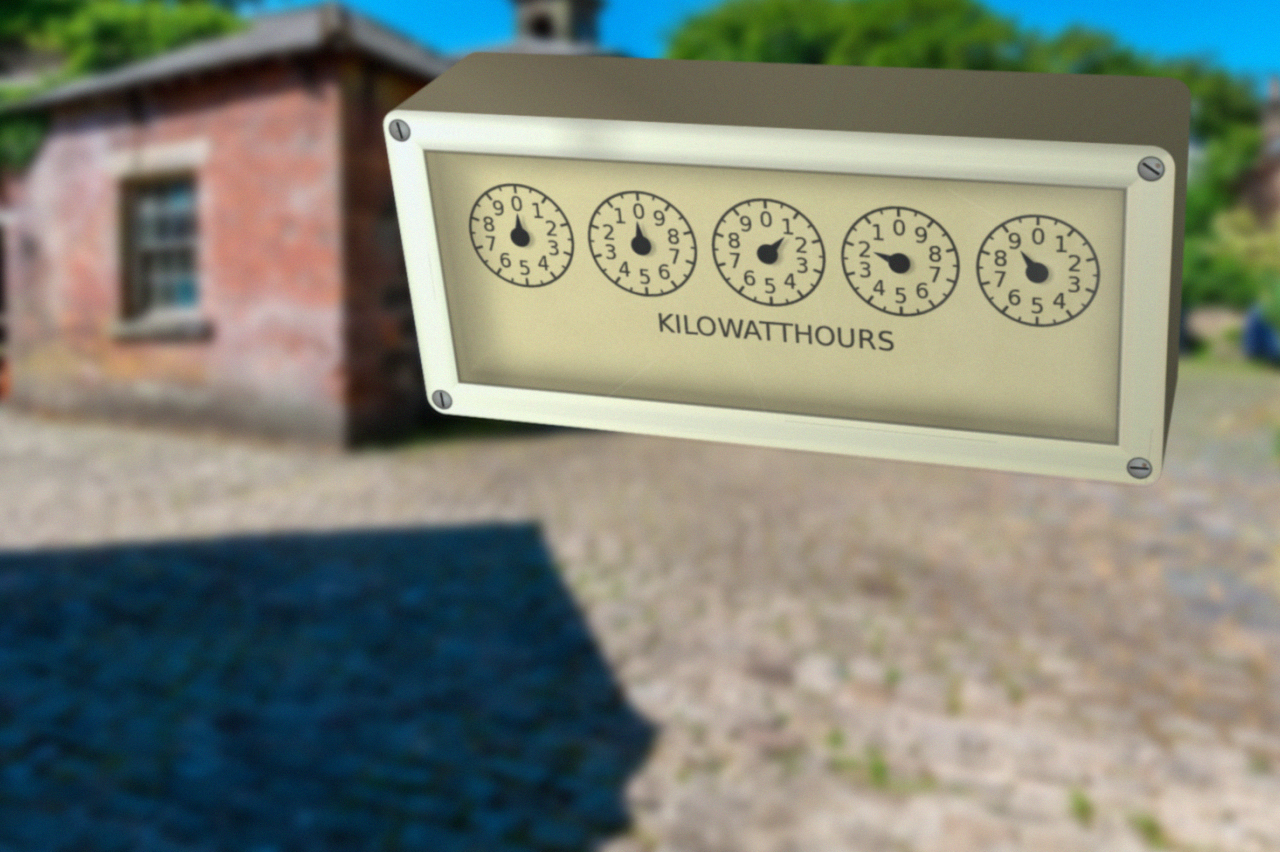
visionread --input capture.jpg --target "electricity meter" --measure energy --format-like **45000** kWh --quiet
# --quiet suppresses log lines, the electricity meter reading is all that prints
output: **119** kWh
